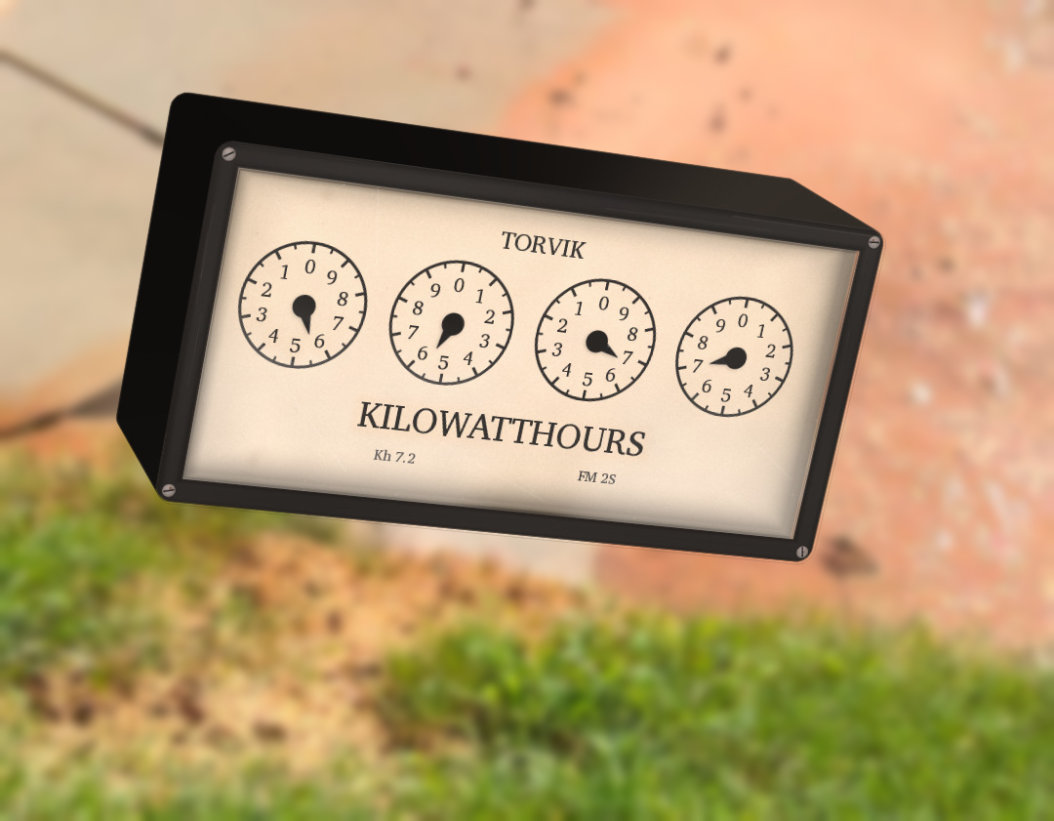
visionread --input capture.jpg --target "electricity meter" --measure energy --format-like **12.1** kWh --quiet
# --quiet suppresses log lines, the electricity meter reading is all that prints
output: **5567** kWh
